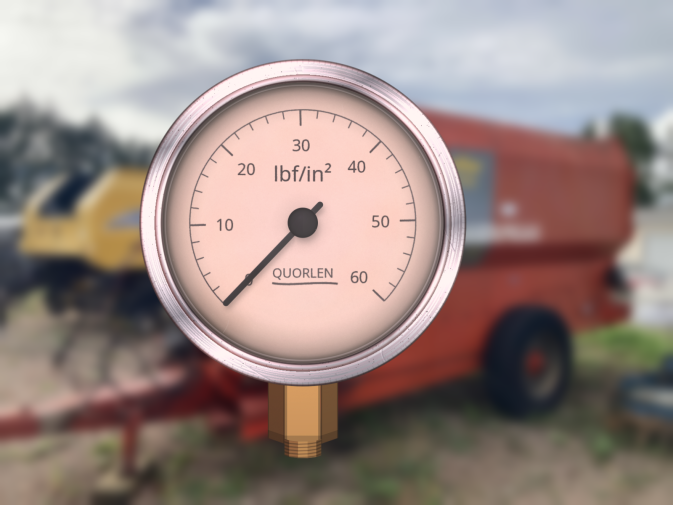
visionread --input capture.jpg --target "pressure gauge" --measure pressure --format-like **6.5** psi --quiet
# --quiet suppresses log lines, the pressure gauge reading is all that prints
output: **0** psi
